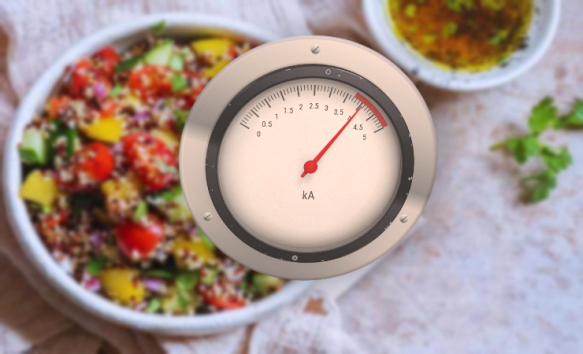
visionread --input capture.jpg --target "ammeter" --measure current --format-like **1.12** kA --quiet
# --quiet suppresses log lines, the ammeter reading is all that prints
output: **4** kA
